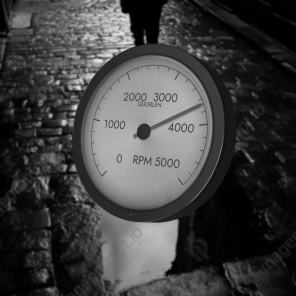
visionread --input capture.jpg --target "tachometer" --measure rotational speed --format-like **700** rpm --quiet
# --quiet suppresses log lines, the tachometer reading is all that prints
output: **3700** rpm
